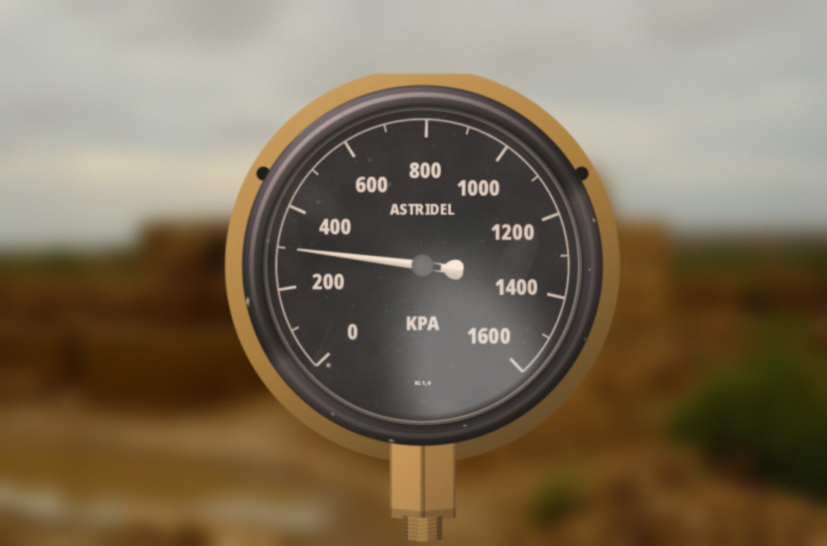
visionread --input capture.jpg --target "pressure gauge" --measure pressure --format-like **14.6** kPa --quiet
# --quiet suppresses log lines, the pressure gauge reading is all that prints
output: **300** kPa
